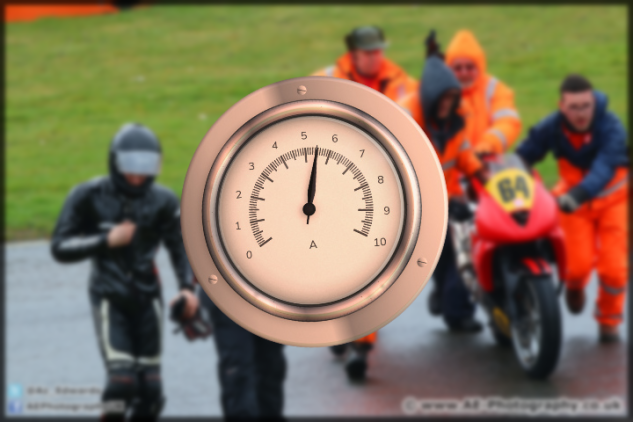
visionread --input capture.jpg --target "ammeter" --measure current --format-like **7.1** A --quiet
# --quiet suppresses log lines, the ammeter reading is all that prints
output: **5.5** A
